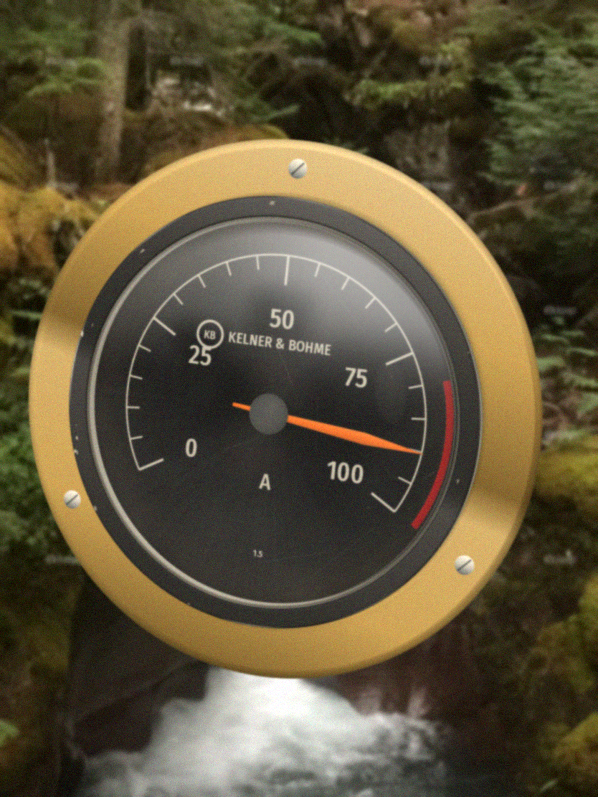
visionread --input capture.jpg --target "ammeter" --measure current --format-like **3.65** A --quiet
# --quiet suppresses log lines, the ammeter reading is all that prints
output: **90** A
